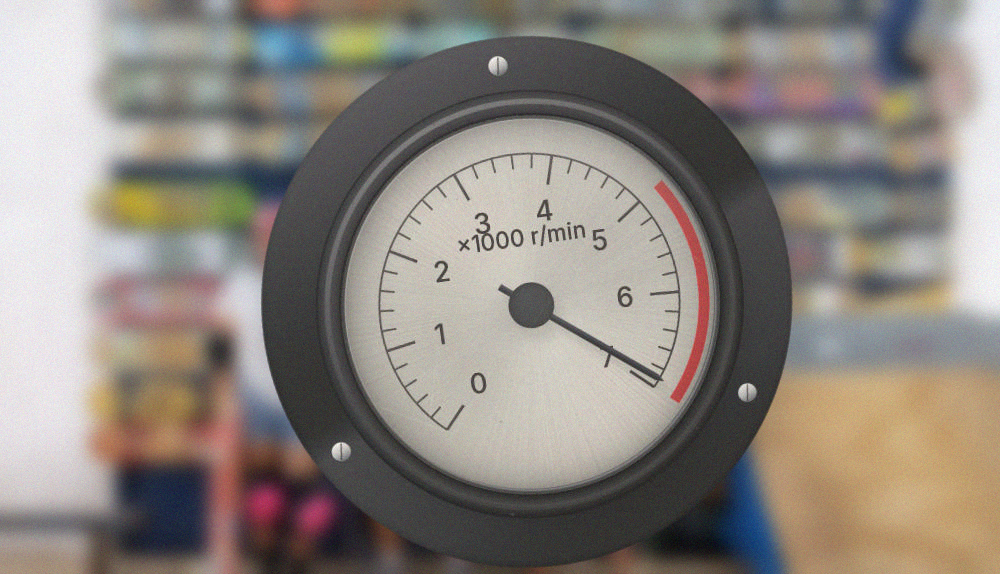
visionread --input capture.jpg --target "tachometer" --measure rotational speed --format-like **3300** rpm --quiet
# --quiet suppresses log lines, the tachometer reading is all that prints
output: **6900** rpm
